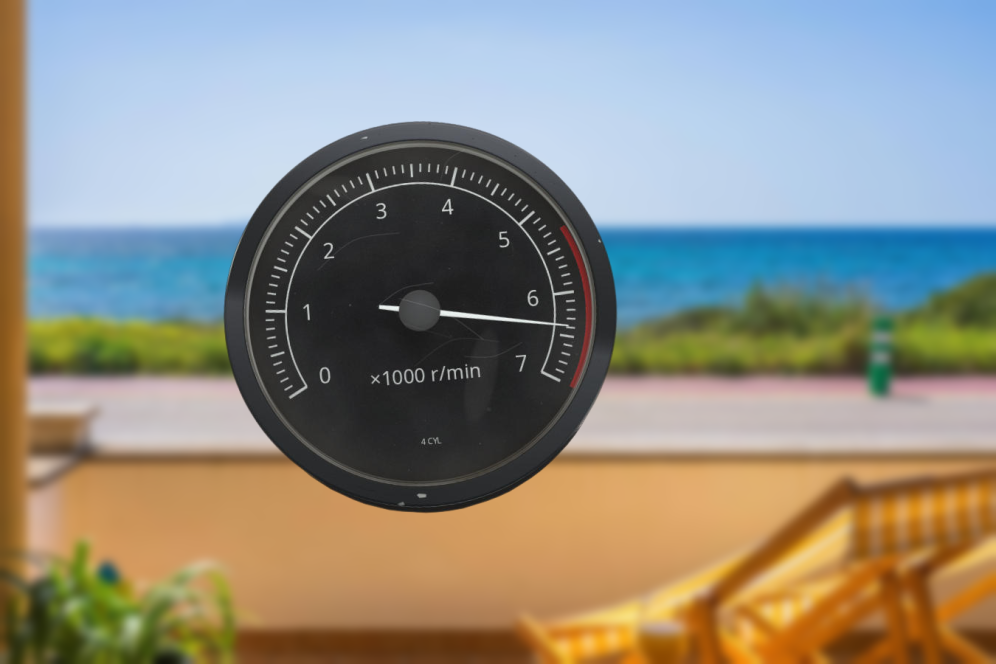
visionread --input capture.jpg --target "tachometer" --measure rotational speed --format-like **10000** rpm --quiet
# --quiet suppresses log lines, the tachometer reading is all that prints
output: **6400** rpm
